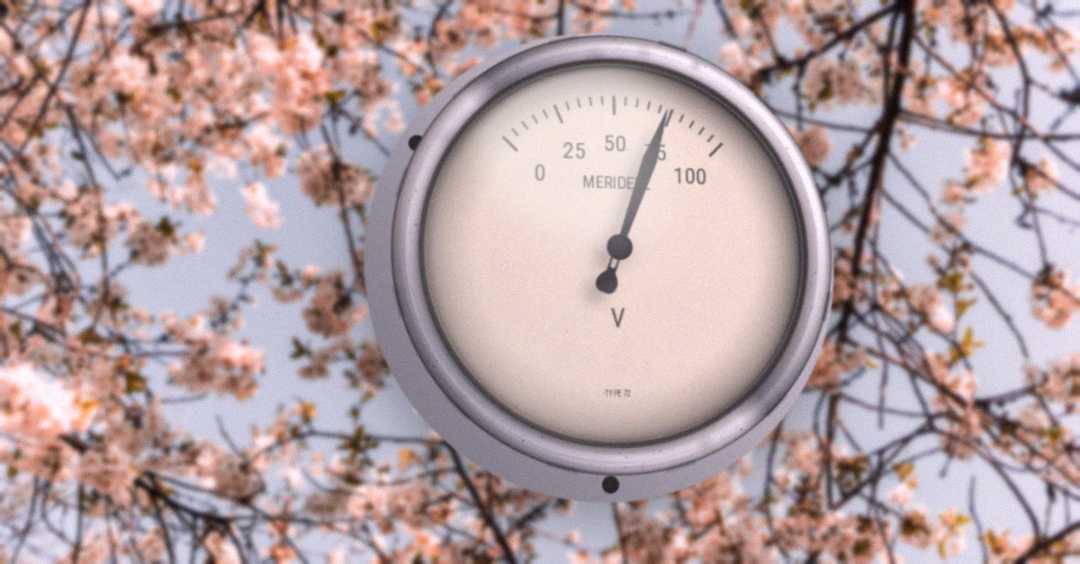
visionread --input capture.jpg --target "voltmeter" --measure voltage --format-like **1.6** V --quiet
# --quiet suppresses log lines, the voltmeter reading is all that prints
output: **72.5** V
